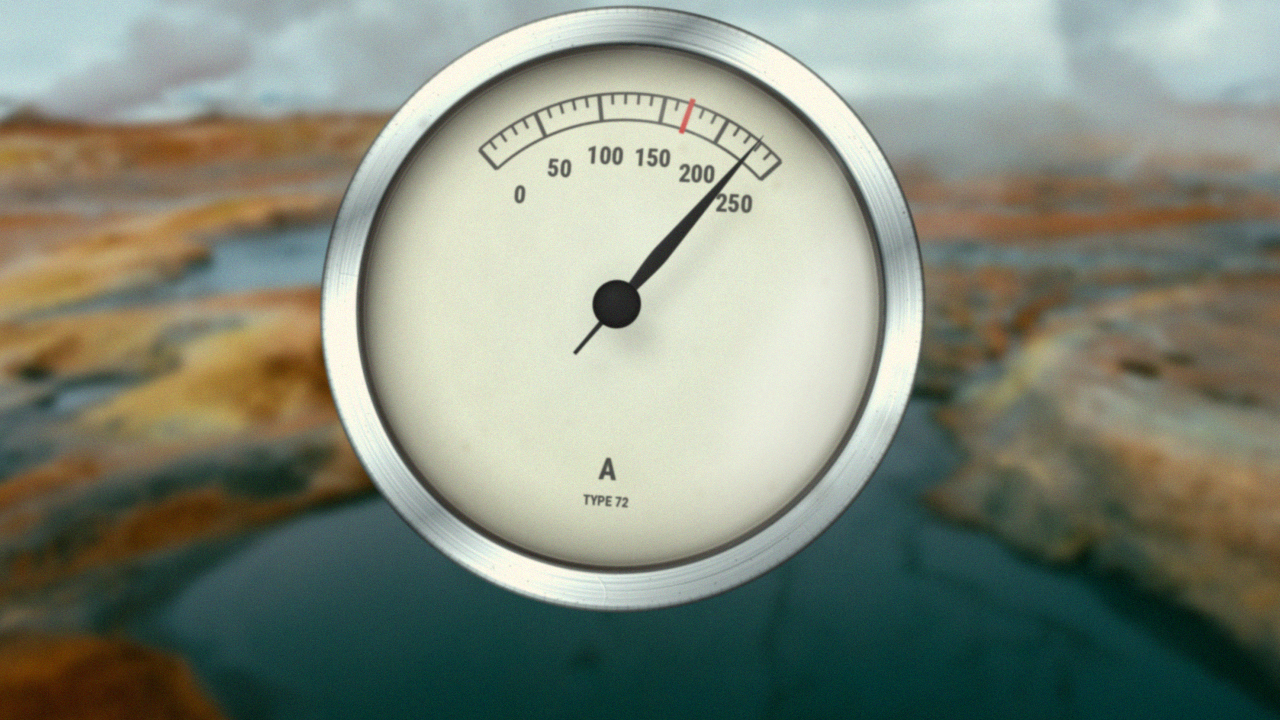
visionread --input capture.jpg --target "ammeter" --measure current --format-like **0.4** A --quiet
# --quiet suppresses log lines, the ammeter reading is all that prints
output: **230** A
